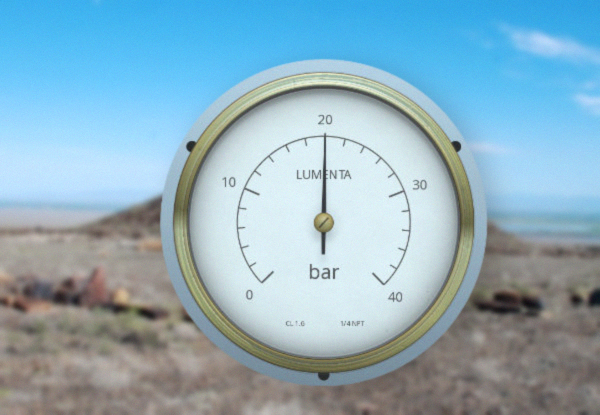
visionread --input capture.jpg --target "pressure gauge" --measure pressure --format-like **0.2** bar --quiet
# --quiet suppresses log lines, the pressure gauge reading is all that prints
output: **20** bar
